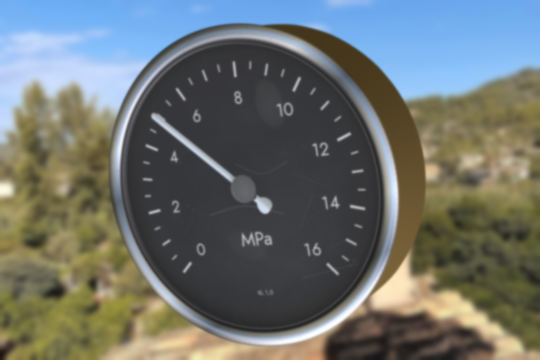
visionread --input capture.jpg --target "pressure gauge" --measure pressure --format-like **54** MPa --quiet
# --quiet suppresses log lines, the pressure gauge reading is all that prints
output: **5** MPa
